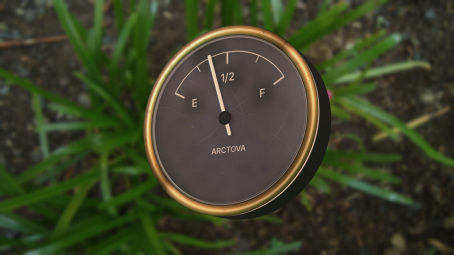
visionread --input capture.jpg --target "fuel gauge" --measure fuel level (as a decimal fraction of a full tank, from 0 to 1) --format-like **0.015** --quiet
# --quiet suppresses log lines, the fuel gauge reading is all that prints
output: **0.375**
